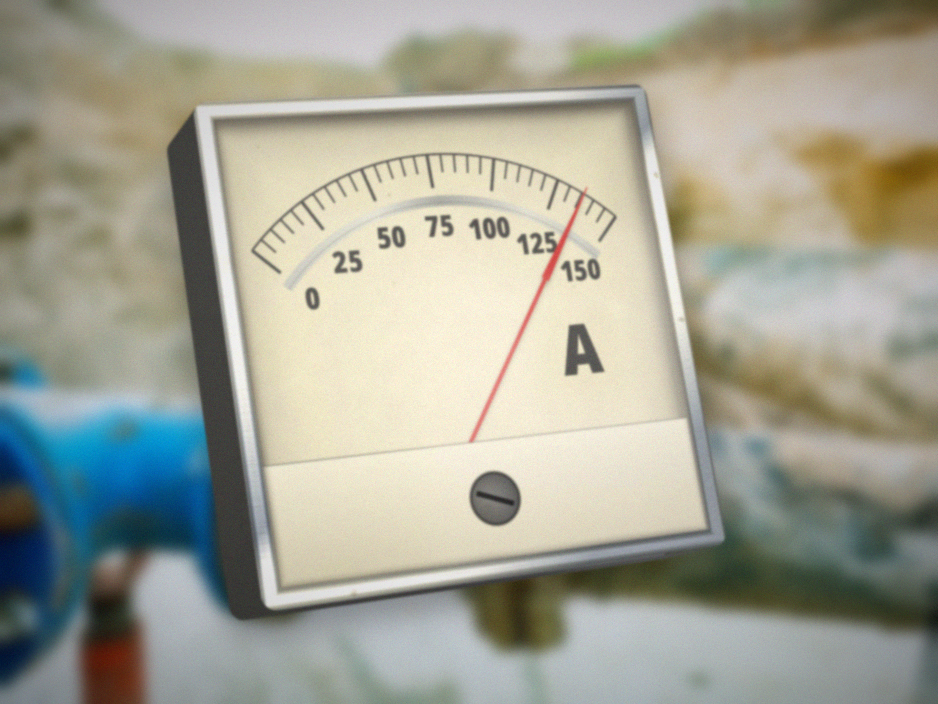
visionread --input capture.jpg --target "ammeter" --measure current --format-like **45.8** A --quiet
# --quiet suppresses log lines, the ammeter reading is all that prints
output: **135** A
